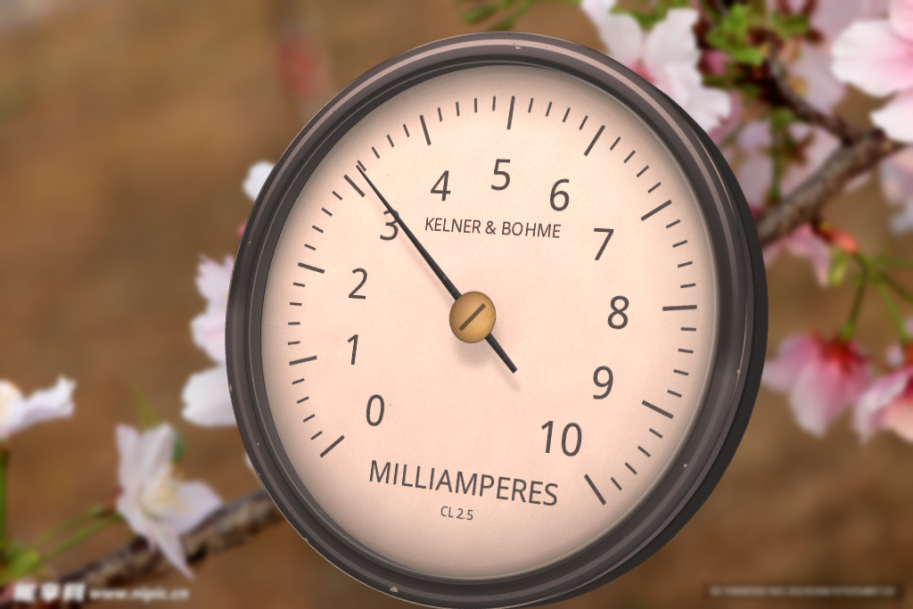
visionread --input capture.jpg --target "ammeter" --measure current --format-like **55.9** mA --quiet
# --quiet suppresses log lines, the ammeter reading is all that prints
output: **3.2** mA
